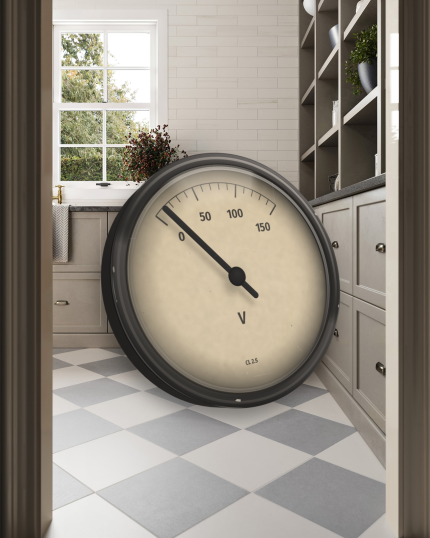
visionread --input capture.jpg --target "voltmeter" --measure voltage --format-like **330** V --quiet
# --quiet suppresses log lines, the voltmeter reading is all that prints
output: **10** V
